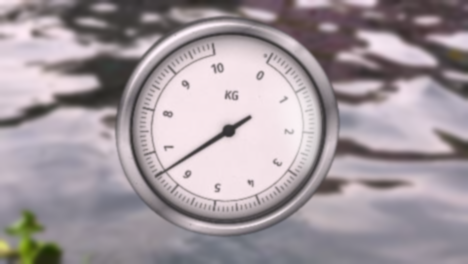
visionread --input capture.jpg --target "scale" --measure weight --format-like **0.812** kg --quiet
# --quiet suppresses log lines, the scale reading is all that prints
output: **6.5** kg
